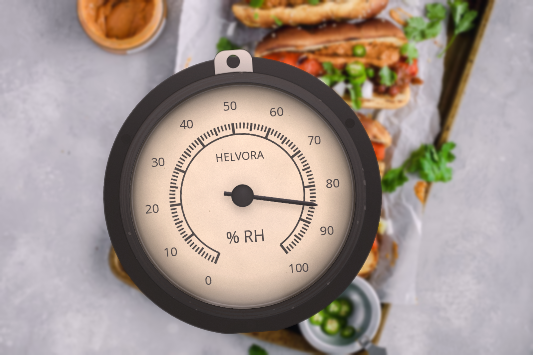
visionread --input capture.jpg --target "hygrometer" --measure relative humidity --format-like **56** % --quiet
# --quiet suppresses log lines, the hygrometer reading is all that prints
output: **85** %
